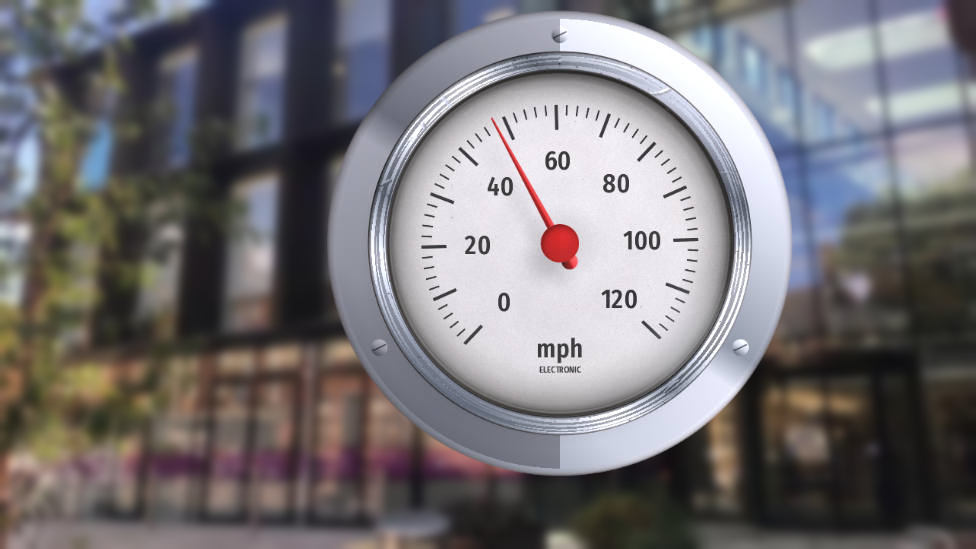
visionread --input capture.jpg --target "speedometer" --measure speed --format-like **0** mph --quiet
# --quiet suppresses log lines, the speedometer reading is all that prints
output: **48** mph
